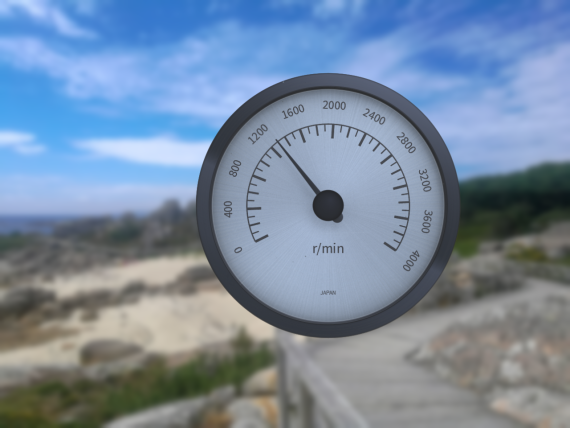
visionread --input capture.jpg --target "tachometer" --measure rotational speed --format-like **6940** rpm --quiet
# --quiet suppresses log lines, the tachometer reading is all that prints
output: **1300** rpm
